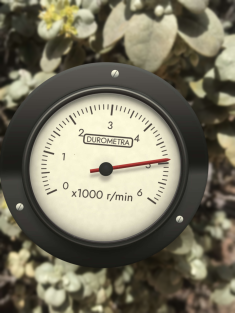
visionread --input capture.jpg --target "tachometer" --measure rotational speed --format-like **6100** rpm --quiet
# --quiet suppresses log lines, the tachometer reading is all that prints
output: **4900** rpm
